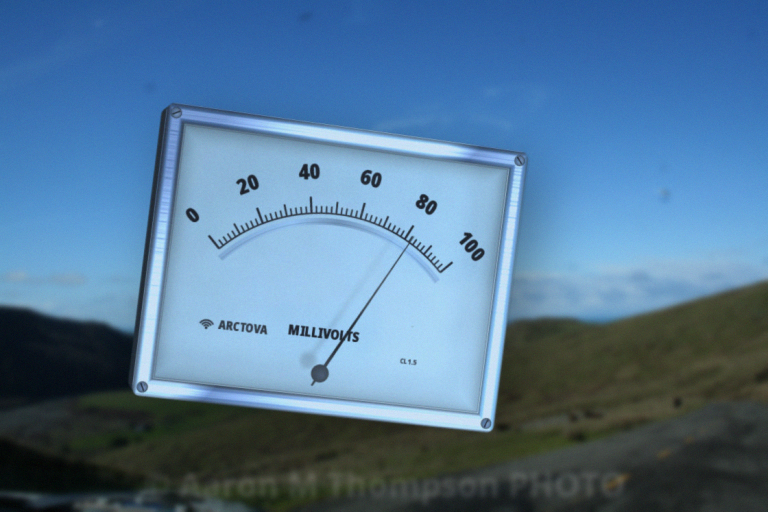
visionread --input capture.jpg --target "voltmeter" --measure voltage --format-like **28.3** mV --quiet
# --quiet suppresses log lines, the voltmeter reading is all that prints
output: **82** mV
